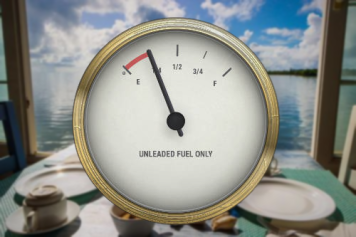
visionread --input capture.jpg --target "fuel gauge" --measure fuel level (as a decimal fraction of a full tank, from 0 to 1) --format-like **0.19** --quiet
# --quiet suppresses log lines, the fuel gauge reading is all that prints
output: **0.25**
